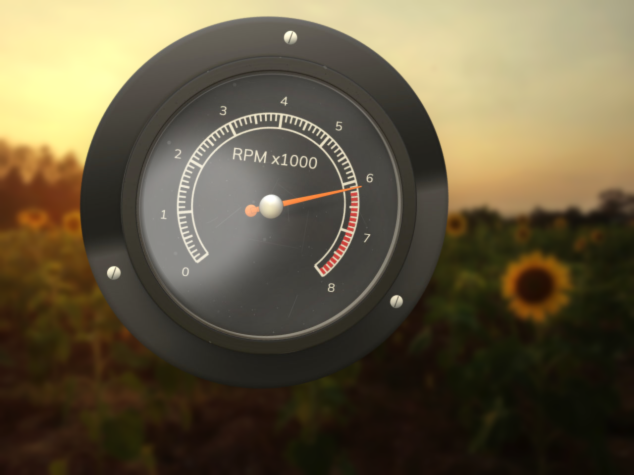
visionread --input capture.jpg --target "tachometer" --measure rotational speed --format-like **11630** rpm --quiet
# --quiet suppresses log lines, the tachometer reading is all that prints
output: **6100** rpm
